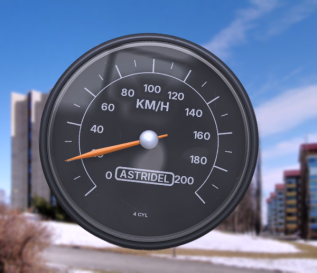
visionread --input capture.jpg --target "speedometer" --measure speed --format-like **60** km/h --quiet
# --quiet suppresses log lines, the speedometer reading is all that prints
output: **20** km/h
